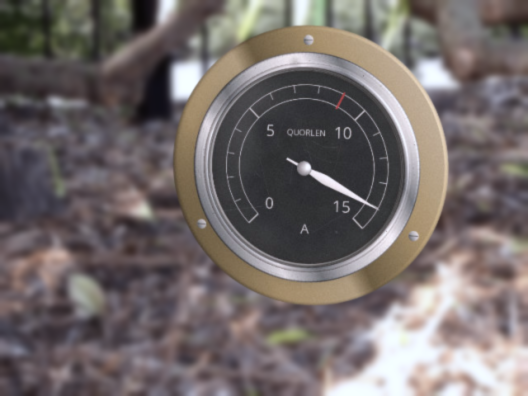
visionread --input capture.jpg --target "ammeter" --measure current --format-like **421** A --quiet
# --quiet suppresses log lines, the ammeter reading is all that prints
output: **14** A
